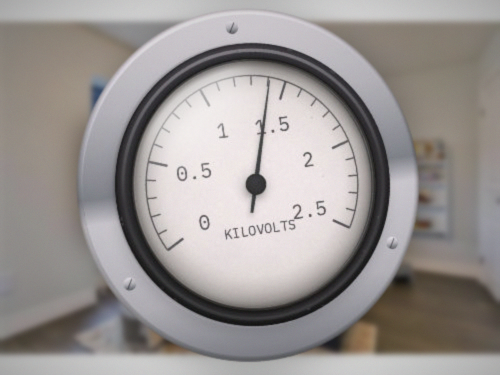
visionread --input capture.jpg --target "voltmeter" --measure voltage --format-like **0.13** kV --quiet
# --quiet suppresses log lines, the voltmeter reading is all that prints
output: **1.4** kV
